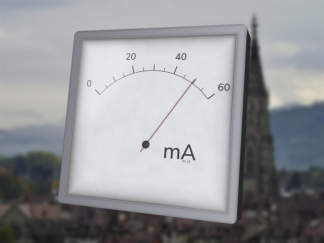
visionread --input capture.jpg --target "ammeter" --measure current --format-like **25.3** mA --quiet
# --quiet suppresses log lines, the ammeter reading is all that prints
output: **50** mA
